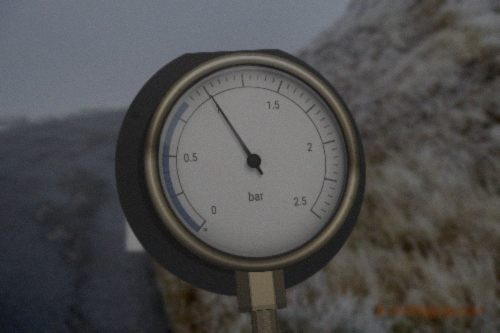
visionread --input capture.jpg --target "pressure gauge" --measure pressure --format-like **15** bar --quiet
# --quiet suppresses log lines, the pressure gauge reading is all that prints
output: **1** bar
